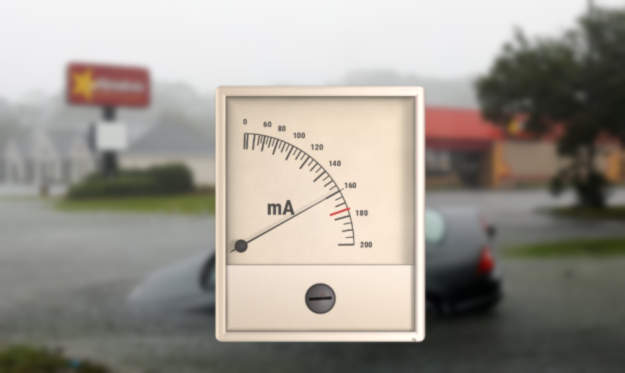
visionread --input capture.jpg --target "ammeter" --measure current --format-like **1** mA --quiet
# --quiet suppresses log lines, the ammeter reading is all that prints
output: **160** mA
